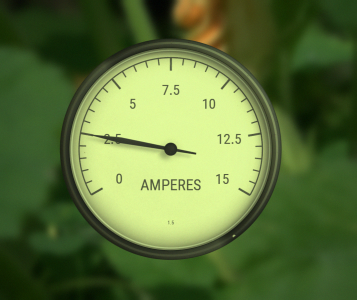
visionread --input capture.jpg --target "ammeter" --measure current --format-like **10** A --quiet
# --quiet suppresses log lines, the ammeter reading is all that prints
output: **2.5** A
